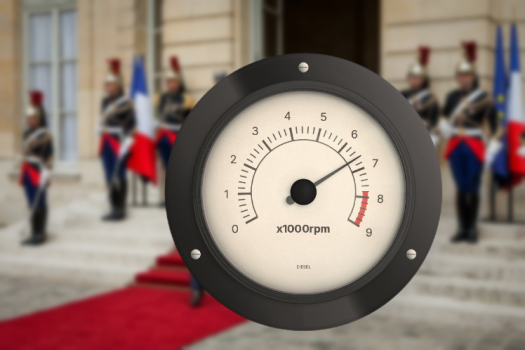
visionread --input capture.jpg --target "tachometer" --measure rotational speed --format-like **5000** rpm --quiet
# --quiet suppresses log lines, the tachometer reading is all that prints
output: **6600** rpm
